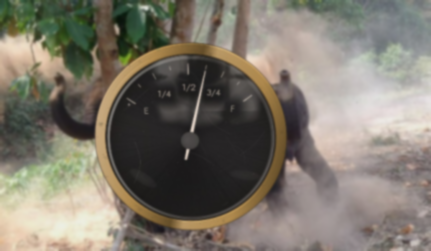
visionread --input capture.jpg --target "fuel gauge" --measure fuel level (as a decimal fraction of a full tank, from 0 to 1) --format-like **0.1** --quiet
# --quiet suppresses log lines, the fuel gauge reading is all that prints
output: **0.625**
